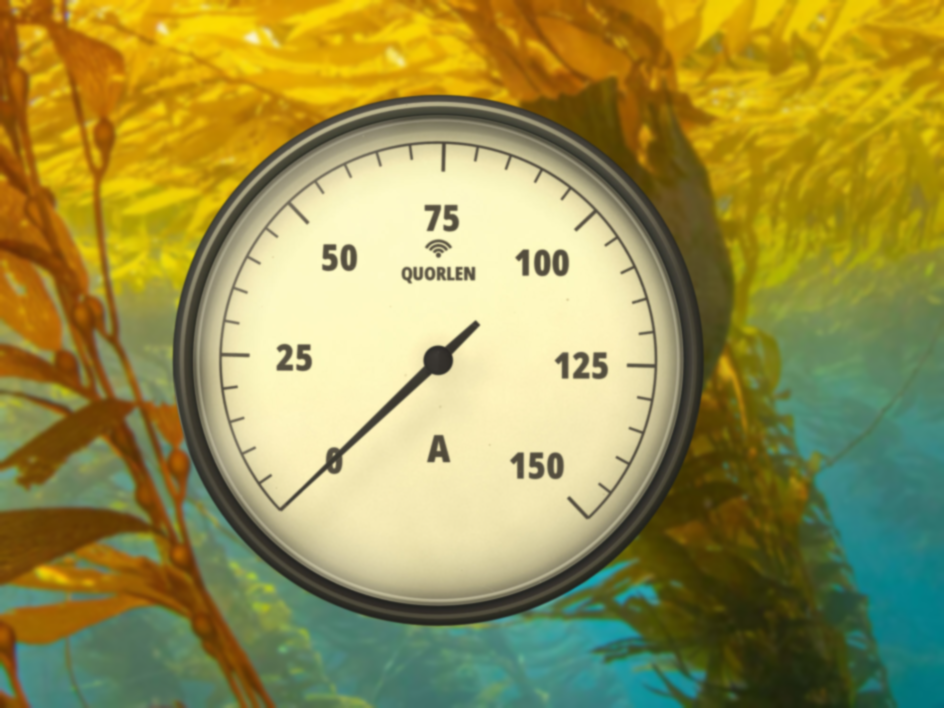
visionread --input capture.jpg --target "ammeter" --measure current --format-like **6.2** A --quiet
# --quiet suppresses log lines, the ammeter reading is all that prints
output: **0** A
